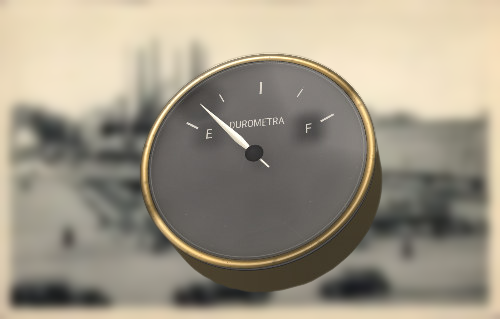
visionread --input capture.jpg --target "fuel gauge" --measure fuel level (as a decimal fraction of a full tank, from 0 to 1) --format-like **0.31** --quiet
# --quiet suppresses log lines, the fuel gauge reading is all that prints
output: **0.125**
